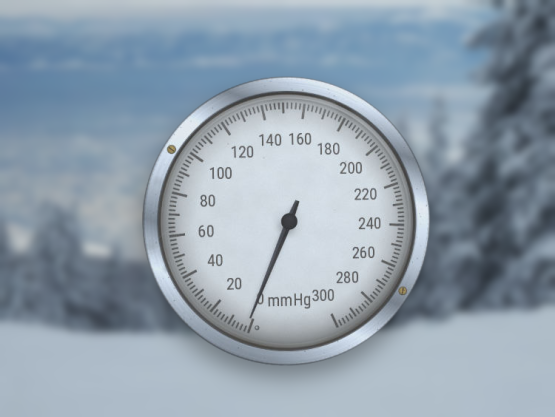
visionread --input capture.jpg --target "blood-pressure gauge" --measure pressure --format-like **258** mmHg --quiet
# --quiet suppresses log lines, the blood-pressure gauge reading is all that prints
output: **2** mmHg
